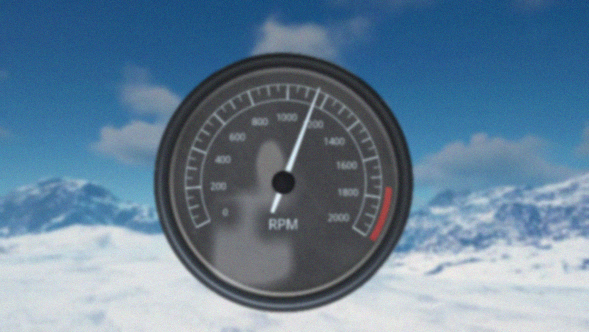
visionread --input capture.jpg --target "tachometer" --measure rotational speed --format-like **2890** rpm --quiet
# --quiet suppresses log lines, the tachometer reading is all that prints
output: **1150** rpm
